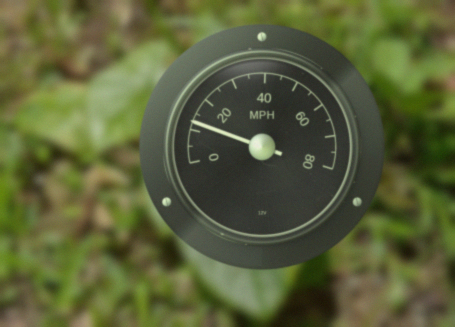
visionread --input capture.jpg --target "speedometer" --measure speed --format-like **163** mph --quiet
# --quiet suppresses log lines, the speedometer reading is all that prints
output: **12.5** mph
